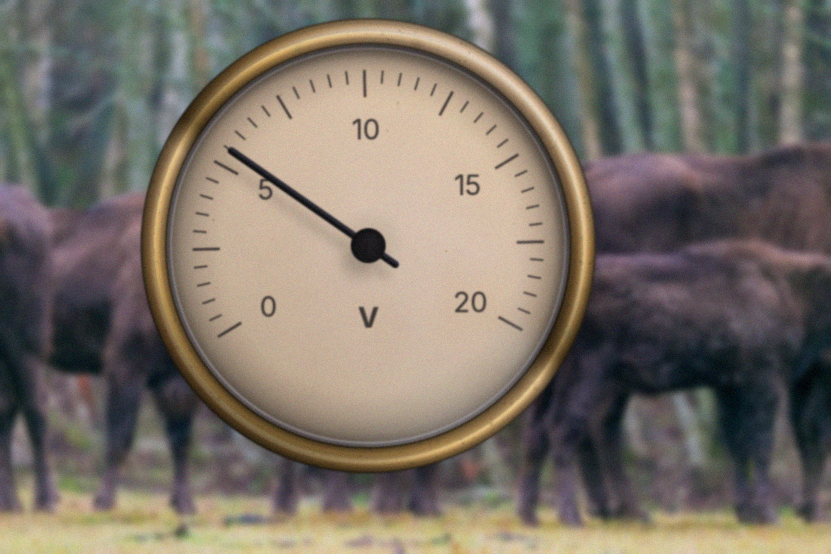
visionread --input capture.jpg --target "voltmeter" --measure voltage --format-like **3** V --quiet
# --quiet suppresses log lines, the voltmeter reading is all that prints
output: **5.5** V
